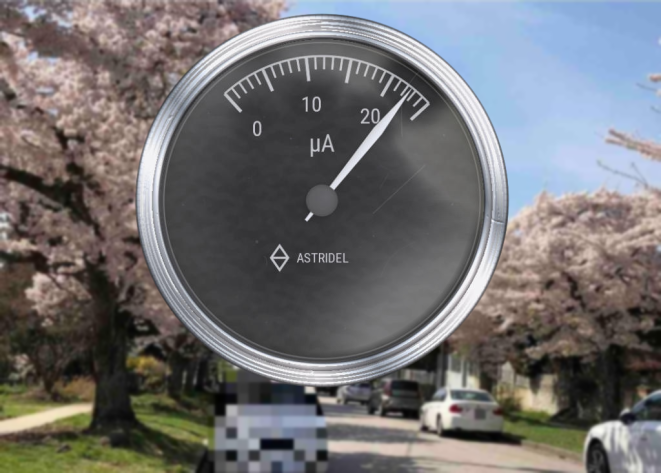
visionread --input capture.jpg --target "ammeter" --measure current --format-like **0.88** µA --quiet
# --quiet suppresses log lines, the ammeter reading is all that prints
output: **22.5** µA
